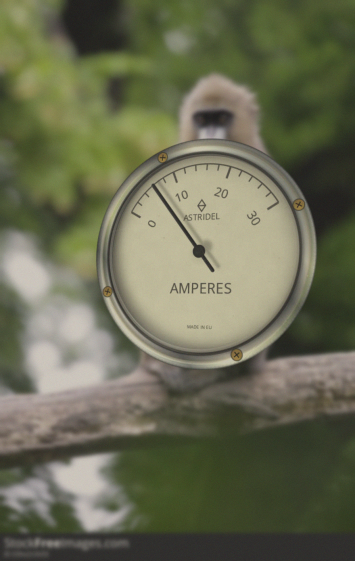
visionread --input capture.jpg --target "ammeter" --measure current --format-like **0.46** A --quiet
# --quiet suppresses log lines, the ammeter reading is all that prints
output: **6** A
